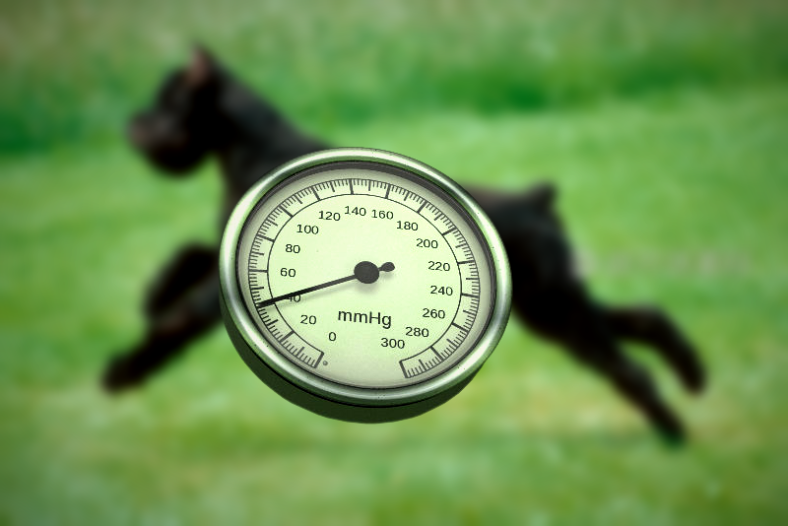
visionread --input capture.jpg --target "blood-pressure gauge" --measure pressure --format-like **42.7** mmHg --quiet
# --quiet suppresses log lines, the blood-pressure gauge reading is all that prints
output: **40** mmHg
